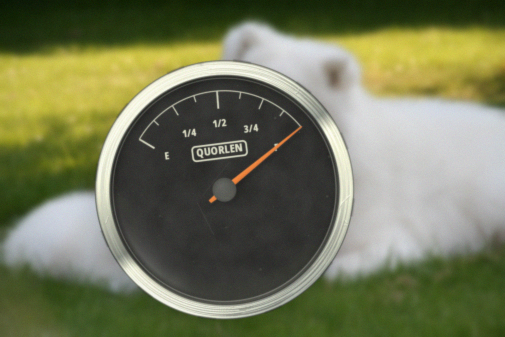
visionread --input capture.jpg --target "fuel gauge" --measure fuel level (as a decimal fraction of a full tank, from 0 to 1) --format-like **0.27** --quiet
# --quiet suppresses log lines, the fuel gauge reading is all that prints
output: **1**
